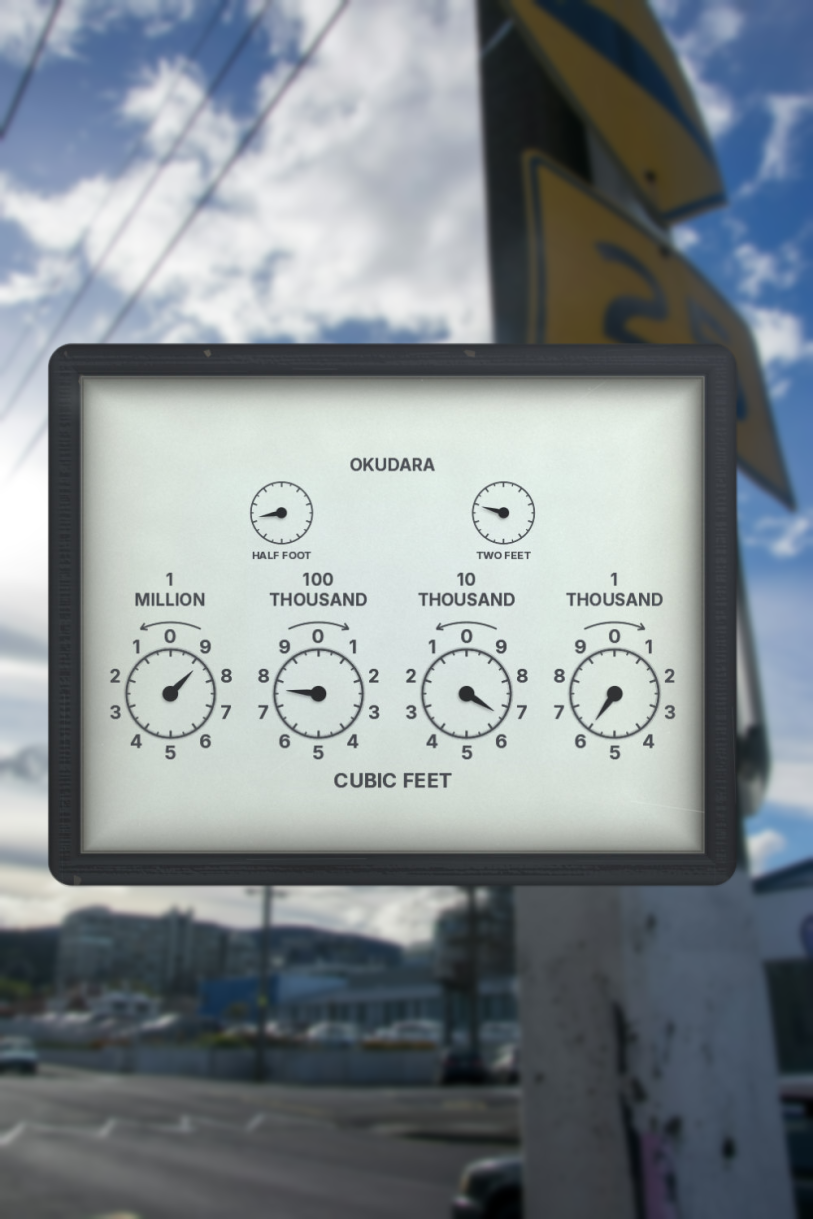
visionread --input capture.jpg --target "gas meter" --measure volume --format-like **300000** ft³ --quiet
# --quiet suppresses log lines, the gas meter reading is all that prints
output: **876600** ft³
